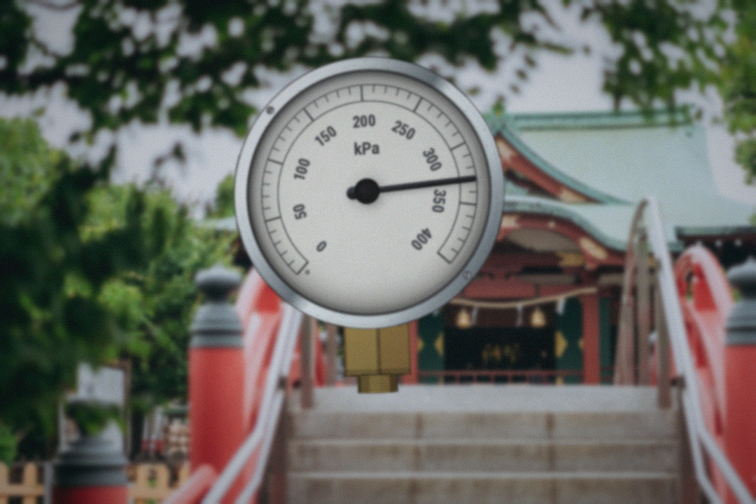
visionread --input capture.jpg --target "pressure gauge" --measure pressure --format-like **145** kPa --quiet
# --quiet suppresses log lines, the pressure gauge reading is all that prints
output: **330** kPa
